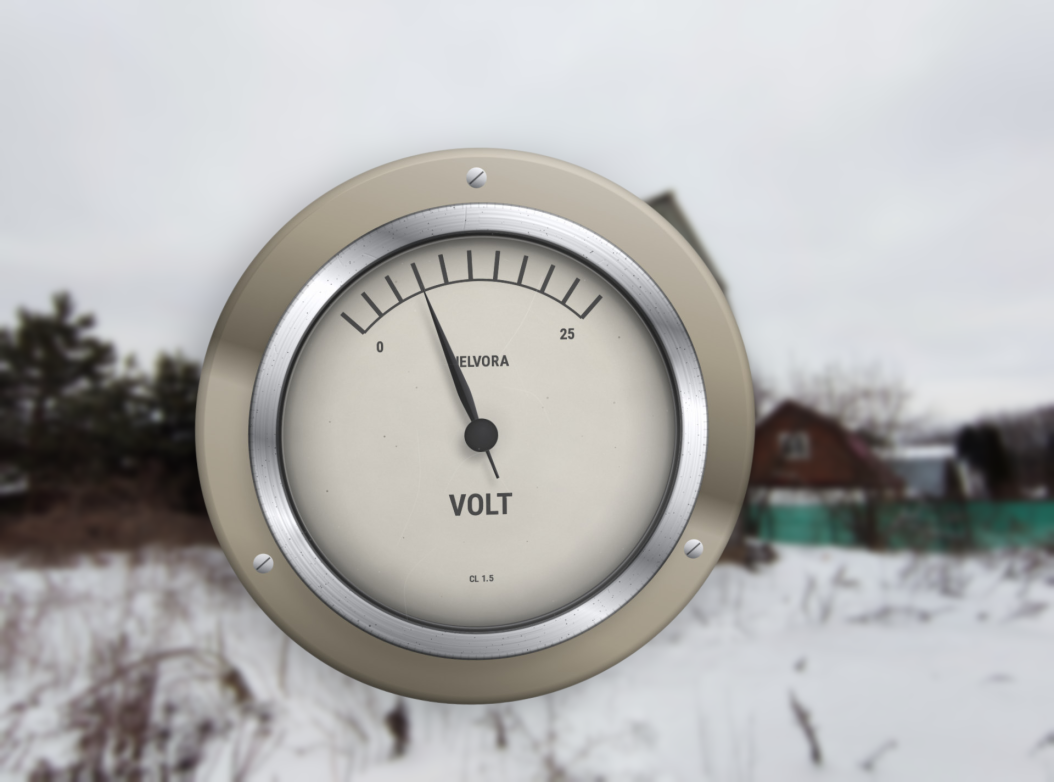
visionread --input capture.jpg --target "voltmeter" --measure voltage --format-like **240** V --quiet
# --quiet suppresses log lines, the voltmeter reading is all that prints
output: **7.5** V
